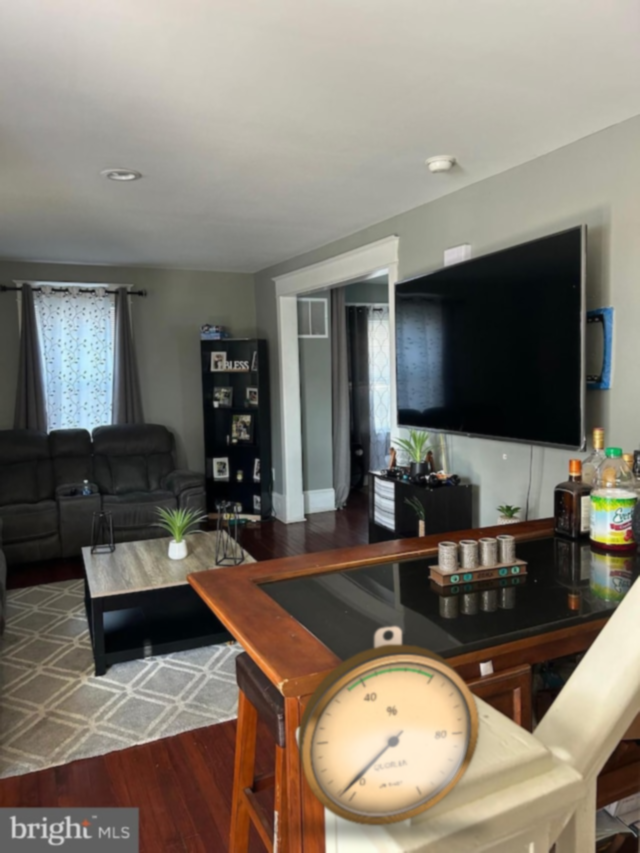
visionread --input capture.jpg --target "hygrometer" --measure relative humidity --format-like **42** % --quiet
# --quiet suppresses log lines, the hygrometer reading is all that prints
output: **4** %
